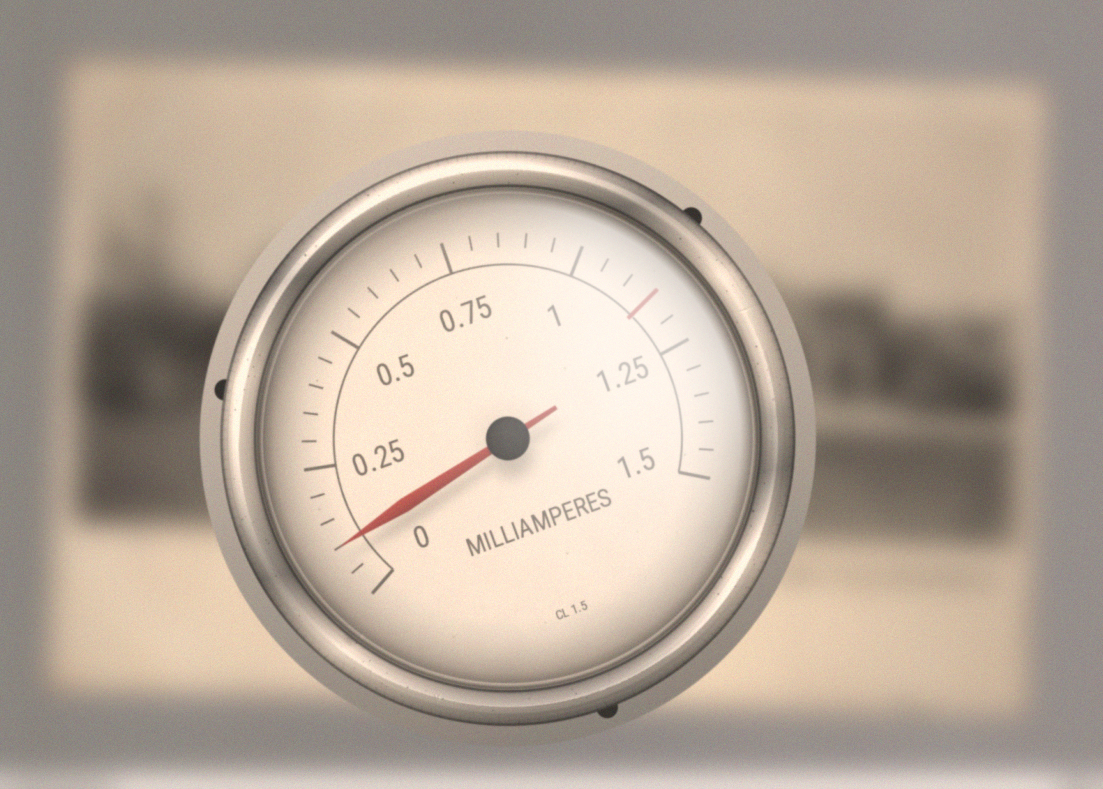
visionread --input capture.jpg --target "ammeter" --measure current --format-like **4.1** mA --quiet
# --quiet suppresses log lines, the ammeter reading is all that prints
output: **0.1** mA
